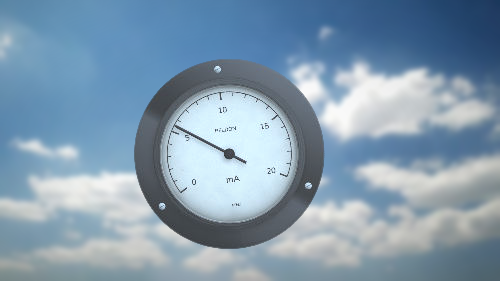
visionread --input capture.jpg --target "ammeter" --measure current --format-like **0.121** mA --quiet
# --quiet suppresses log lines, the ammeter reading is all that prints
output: **5.5** mA
